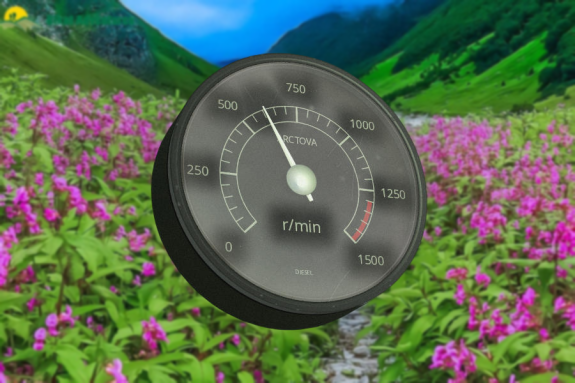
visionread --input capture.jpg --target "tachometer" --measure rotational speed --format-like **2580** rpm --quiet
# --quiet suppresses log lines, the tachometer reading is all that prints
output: **600** rpm
